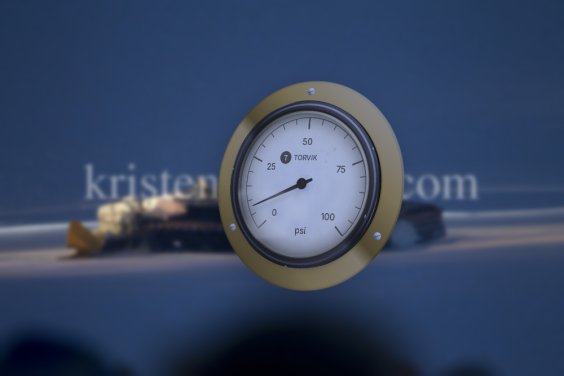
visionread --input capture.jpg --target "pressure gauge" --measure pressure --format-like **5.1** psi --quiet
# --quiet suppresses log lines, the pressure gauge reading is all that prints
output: **7.5** psi
